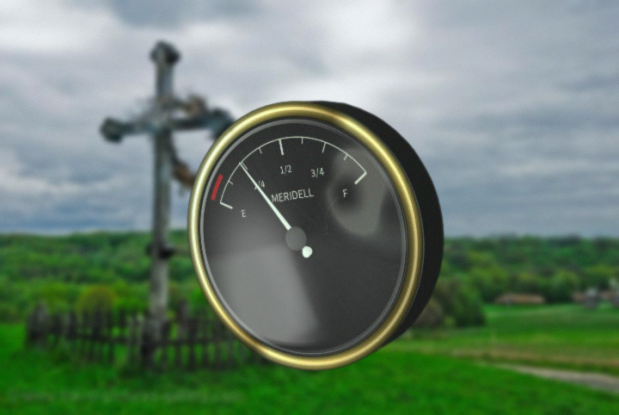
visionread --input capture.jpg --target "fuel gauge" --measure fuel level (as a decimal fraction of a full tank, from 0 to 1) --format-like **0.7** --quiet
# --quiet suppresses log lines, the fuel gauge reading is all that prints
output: **0.25**
